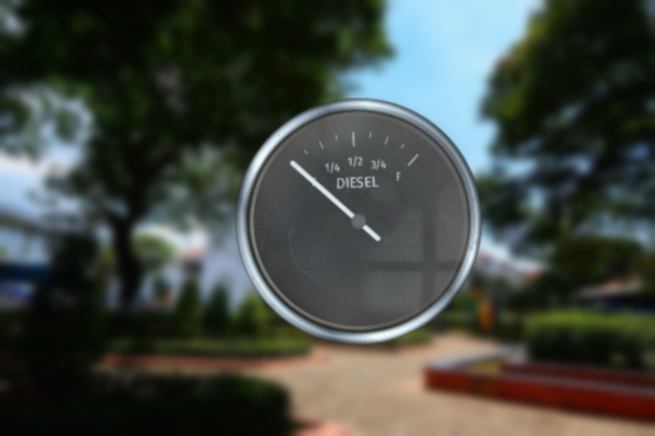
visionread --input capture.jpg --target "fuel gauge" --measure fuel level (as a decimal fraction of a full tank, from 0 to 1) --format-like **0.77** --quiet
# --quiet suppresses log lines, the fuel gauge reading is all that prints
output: **0**
